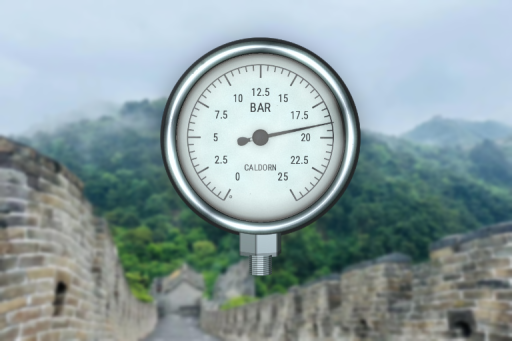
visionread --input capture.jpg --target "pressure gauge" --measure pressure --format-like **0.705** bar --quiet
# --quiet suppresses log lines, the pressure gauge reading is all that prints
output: **19** bar
